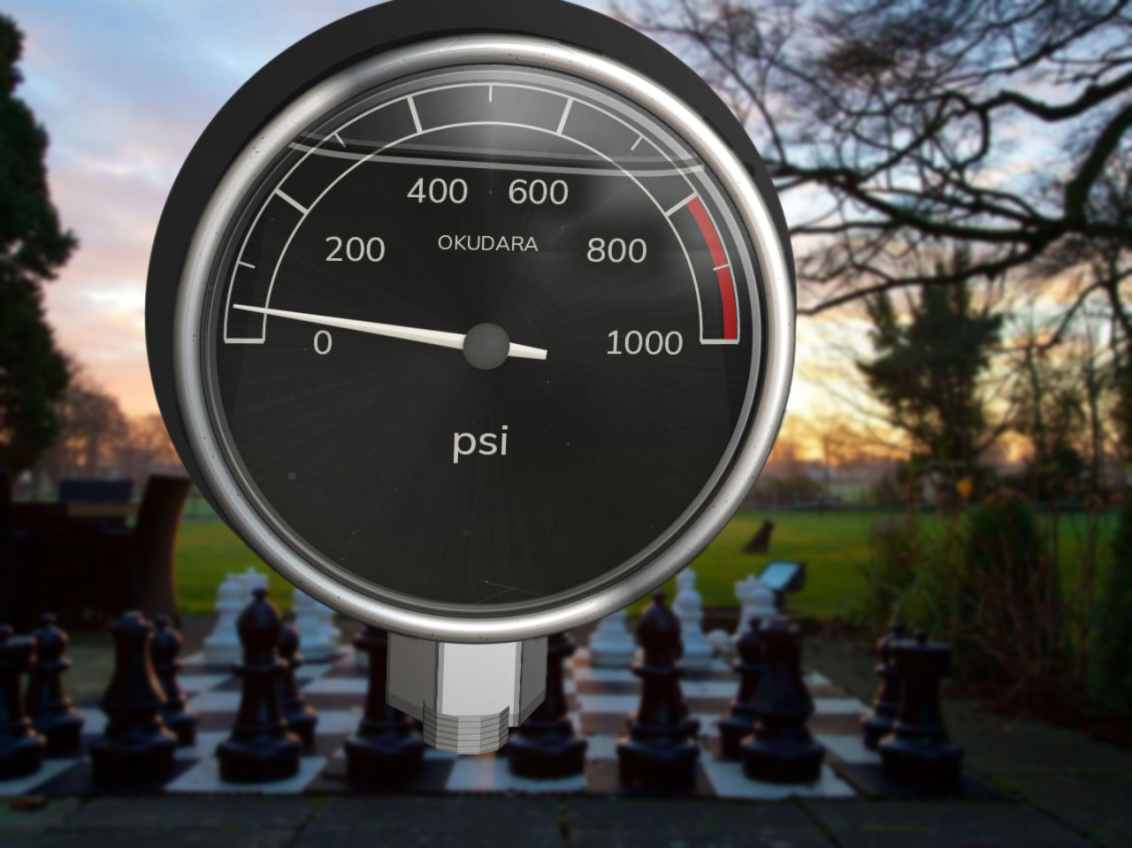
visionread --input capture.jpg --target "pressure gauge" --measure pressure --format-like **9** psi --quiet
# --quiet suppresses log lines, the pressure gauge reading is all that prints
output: **50** psi
